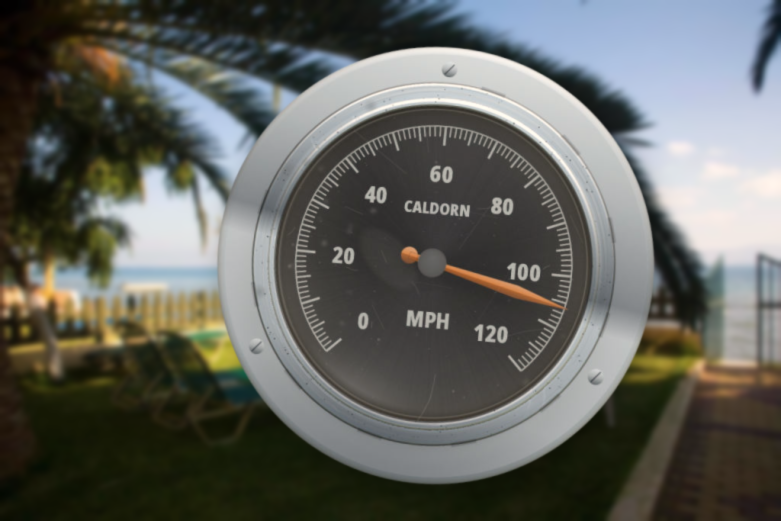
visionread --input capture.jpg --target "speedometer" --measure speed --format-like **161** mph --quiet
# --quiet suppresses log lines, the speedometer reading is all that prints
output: **106** mph
